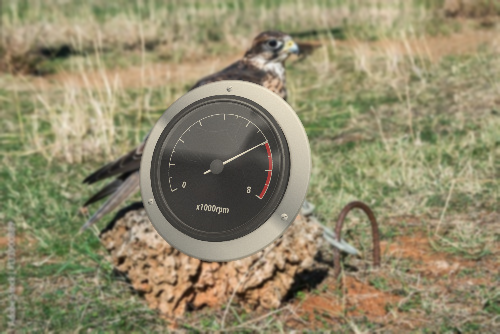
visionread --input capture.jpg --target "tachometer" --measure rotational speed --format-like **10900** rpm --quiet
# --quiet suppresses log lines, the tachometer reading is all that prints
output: **6000** rpm
